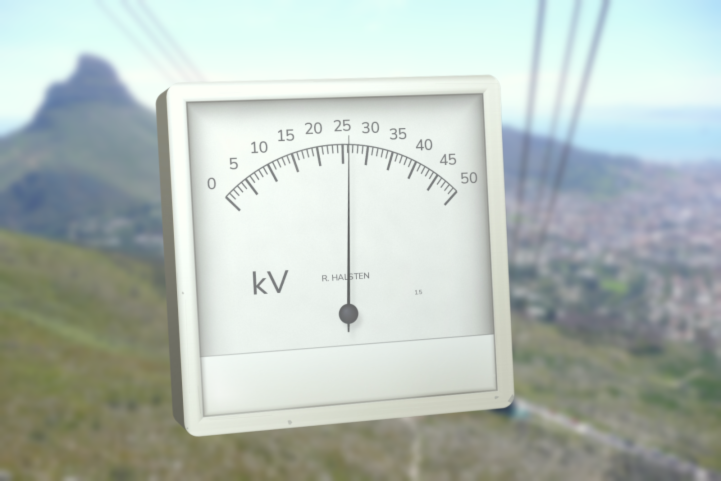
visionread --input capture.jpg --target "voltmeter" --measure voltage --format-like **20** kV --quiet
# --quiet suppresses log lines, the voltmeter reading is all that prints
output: **26** kV
